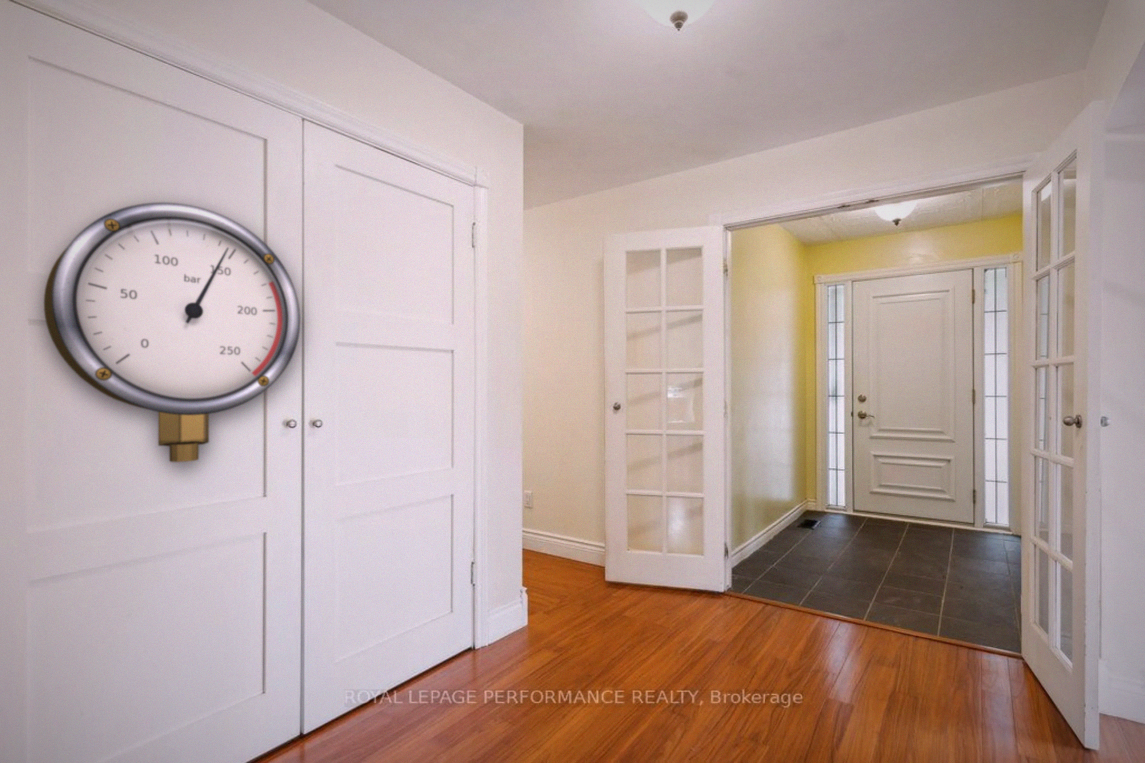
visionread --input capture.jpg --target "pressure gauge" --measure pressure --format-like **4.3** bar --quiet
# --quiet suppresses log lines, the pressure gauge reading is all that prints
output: **145** bar
